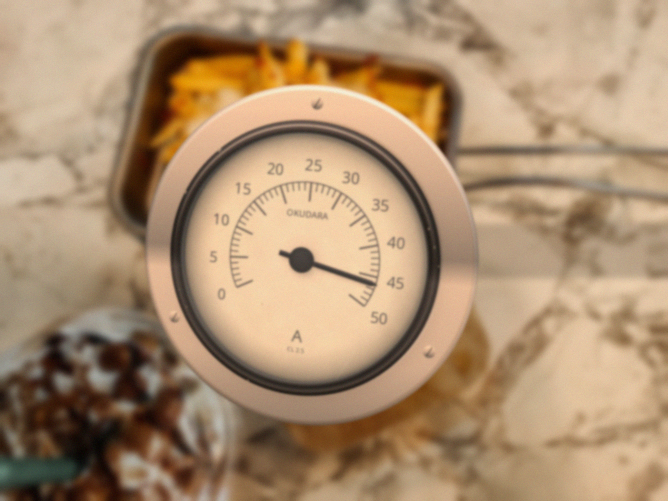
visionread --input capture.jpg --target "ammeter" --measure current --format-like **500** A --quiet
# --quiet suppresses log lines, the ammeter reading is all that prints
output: **46** A
